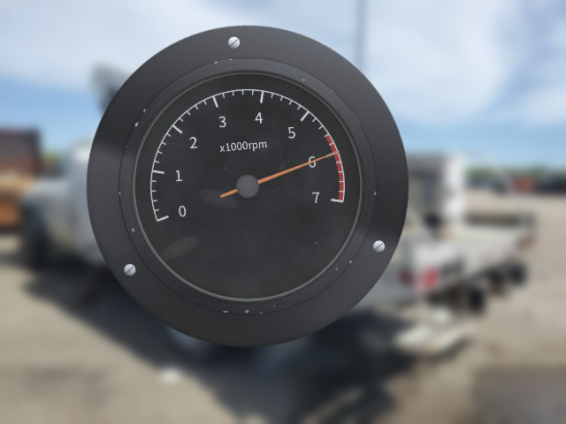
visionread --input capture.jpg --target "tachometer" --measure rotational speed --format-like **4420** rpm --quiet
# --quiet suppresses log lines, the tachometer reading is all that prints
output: **6000** rpm
